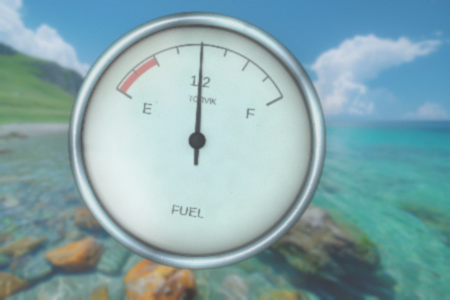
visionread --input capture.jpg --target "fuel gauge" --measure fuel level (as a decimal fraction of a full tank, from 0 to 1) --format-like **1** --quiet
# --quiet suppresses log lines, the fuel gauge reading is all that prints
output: **0.5**
